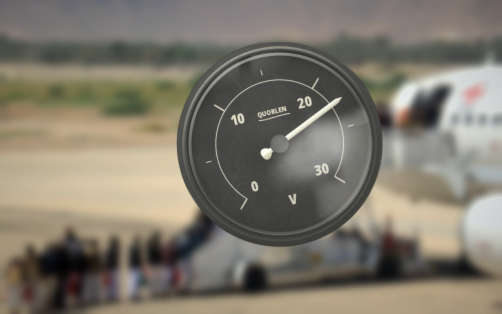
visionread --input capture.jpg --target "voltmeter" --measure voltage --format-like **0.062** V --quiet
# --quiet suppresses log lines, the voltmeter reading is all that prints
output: **22.5** V
